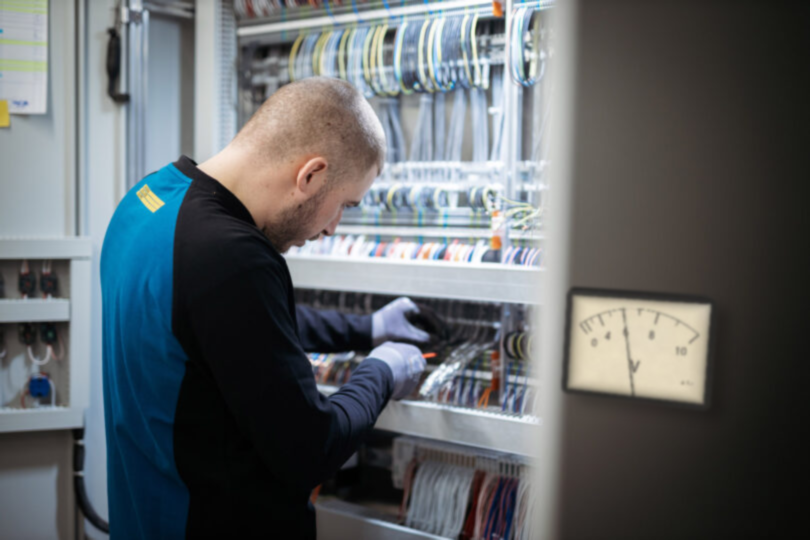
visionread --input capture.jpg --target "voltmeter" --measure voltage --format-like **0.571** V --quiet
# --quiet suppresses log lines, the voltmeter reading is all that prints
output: **6** V
